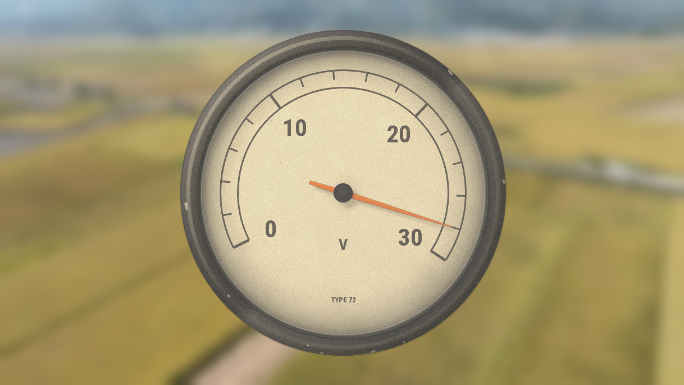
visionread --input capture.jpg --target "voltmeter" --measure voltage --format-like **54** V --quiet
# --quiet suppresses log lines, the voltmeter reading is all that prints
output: **28** V
